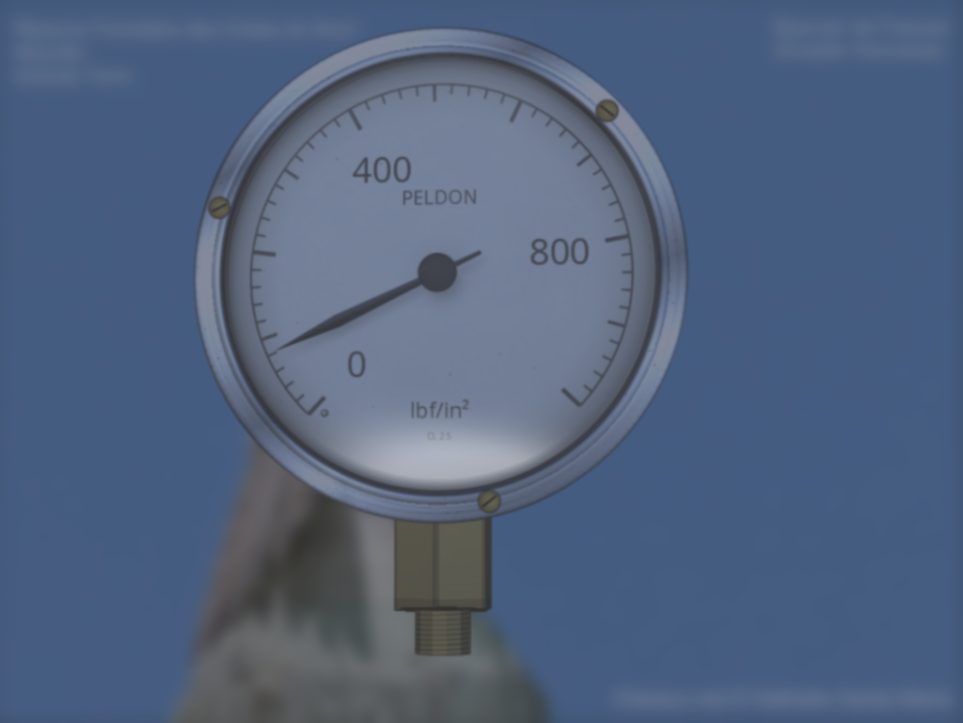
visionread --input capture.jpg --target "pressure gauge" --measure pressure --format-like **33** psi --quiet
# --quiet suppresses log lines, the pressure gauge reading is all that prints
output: **80** psi
